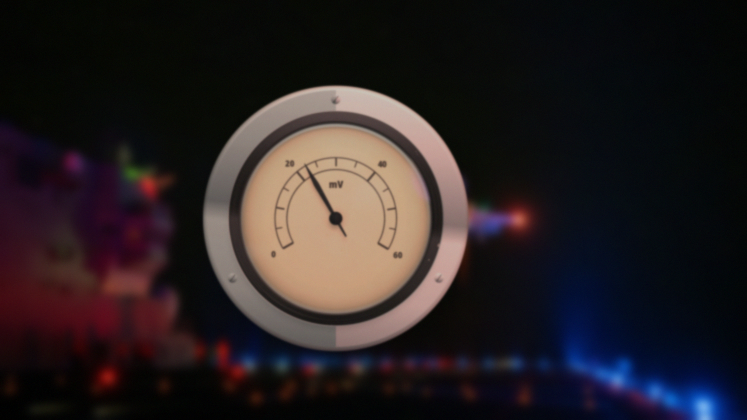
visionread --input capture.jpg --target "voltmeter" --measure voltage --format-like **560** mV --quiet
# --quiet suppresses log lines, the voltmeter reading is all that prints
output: **22.5** mV
